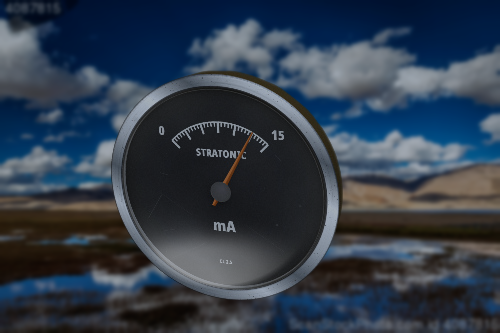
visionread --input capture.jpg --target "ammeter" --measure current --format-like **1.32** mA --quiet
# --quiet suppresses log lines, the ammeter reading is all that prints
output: **12.5** mA
